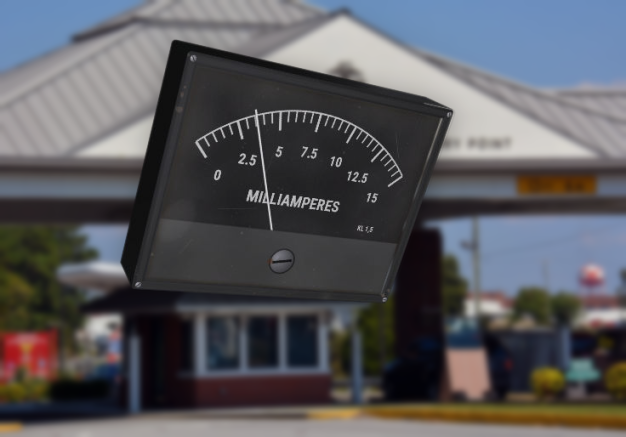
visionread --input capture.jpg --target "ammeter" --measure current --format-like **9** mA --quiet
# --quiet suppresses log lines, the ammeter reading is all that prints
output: **3.5** mA
